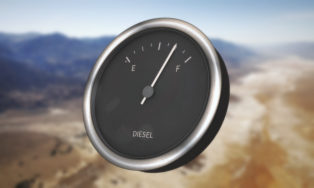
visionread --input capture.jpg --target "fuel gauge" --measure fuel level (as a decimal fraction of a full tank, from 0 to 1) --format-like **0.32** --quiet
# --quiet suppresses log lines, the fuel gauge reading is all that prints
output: **0.75**
